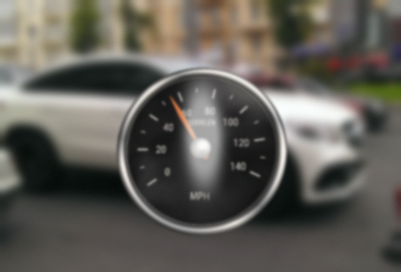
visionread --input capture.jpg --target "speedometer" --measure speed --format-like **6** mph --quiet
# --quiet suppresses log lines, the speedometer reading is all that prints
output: **55** mph
